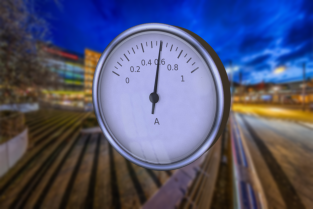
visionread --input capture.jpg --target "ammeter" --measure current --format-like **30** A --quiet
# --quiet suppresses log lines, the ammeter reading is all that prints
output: **0.6** A
